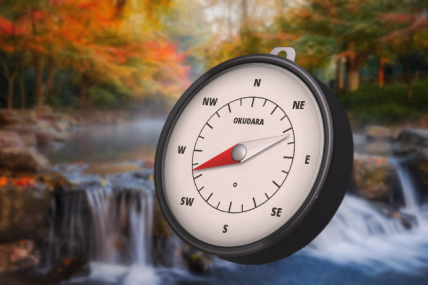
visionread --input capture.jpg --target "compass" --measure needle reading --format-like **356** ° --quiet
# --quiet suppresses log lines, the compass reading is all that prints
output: **247.5** °
